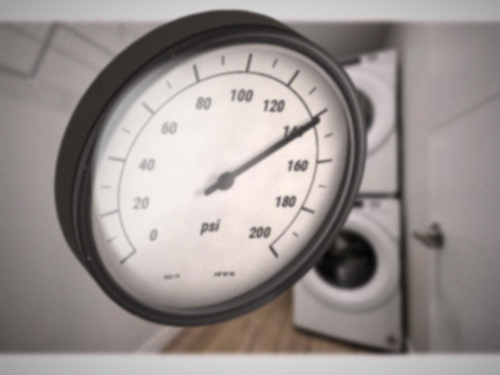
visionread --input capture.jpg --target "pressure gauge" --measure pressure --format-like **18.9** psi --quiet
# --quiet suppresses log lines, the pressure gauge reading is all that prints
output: **140** psi
